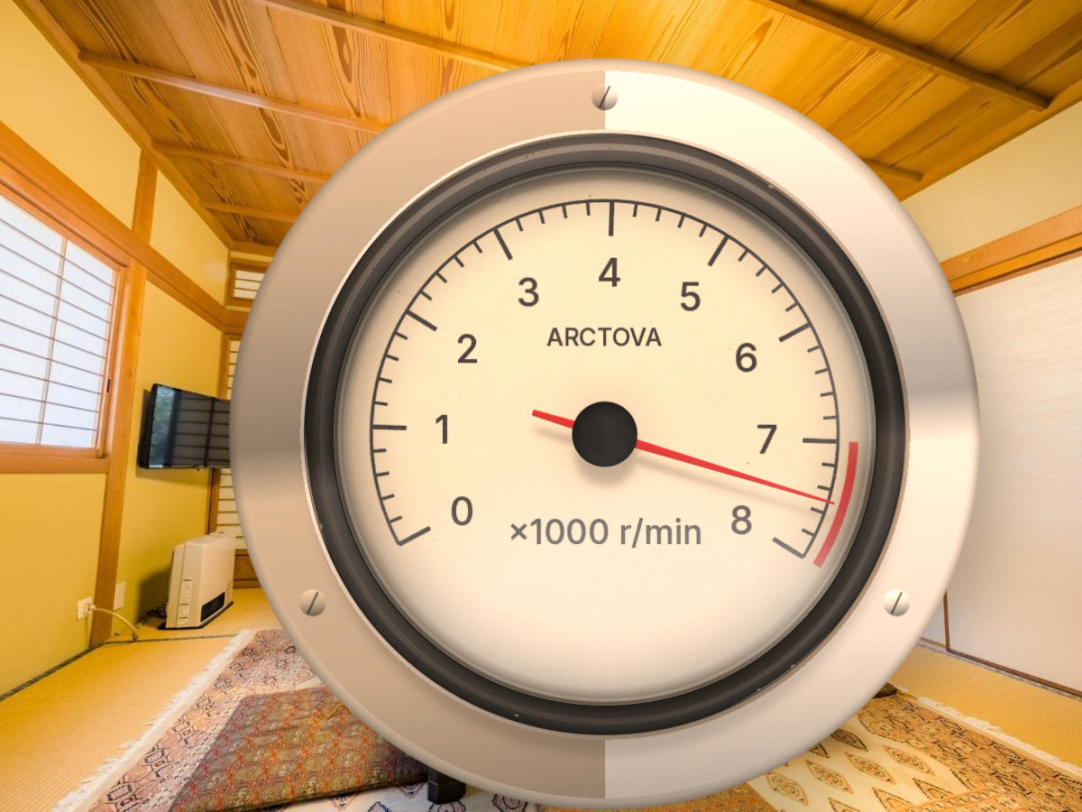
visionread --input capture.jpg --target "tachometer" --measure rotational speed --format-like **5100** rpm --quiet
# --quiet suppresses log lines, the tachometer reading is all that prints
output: **7500** rpm
